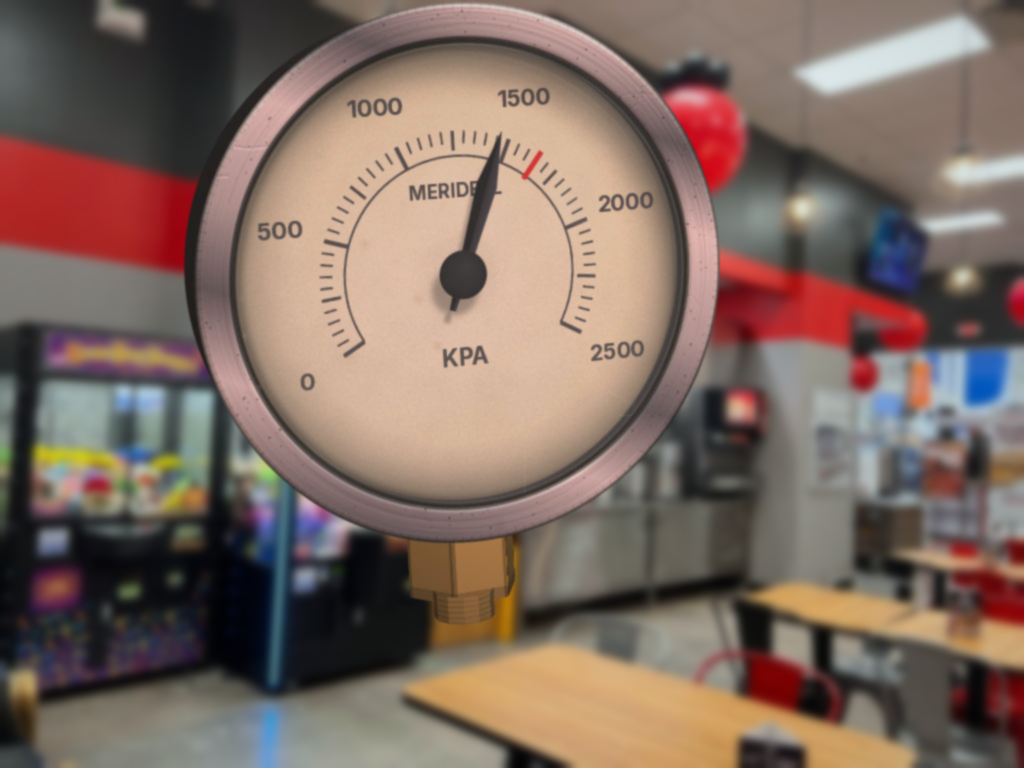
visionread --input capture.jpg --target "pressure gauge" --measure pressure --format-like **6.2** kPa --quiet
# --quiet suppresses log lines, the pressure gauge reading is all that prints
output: **1450** kPa
